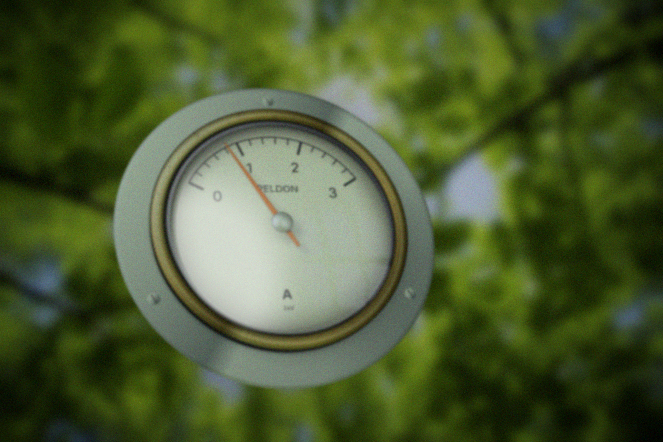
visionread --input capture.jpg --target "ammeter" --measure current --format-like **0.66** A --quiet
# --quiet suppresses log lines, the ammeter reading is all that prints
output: **0.8** A
